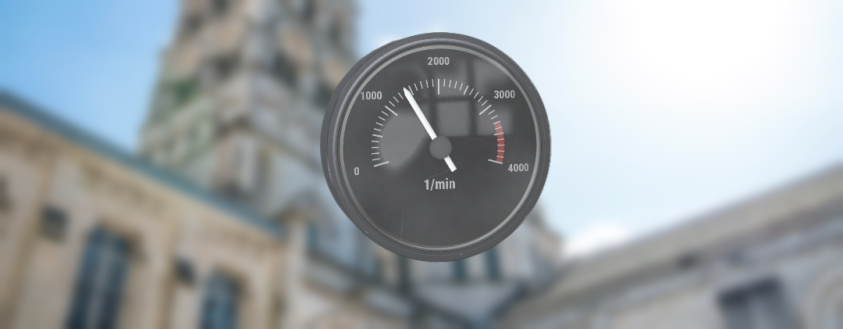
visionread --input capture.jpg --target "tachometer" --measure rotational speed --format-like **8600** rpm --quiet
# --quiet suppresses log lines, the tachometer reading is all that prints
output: **1400** rpm
